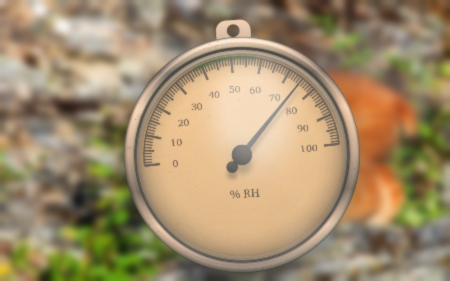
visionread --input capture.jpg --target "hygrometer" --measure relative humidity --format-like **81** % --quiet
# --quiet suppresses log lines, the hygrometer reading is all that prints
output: **75** %
